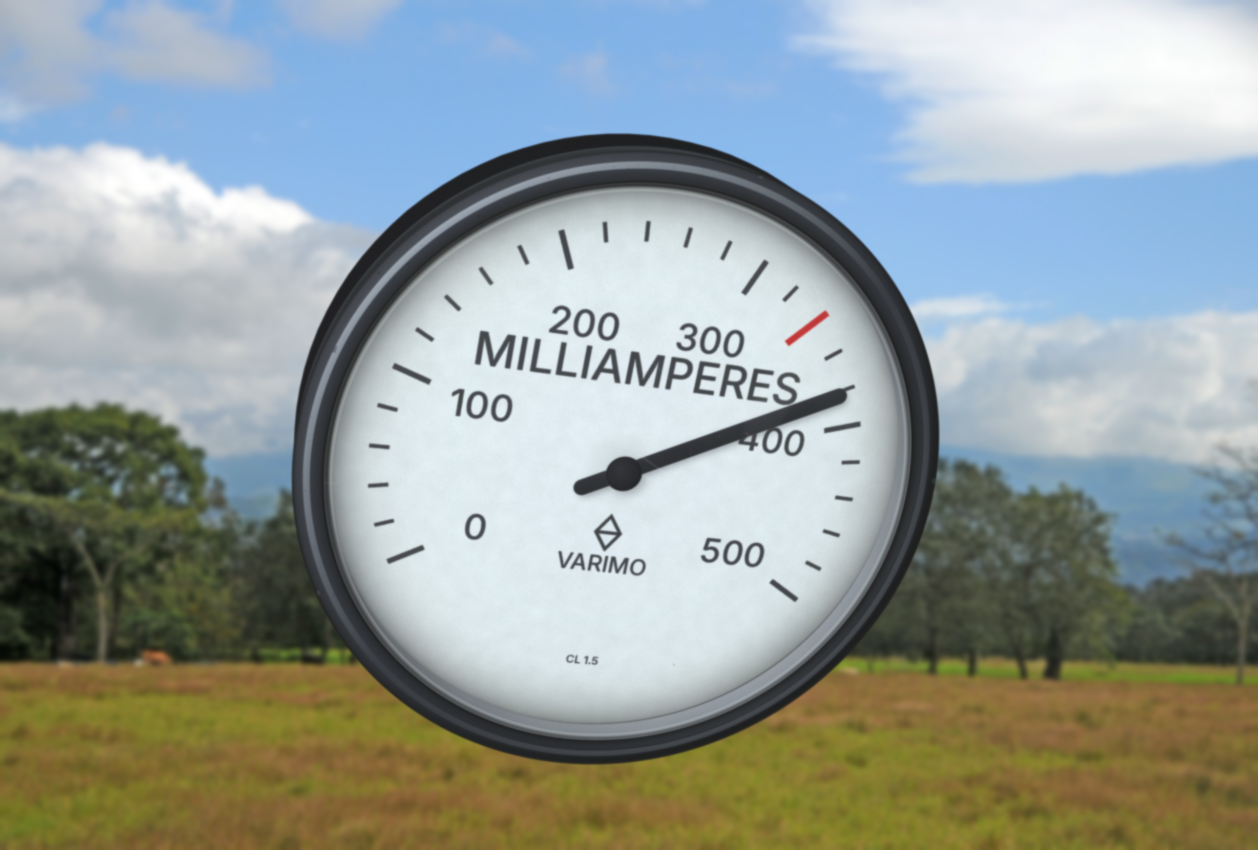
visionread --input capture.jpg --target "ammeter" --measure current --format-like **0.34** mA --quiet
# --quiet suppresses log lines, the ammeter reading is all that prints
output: **380** mA
